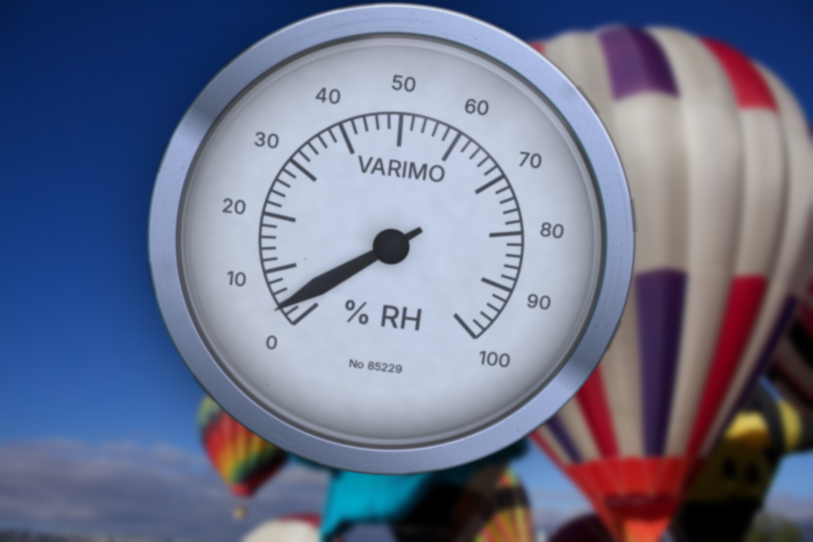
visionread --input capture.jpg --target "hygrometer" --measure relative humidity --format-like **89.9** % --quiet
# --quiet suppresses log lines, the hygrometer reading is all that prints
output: **4** %
